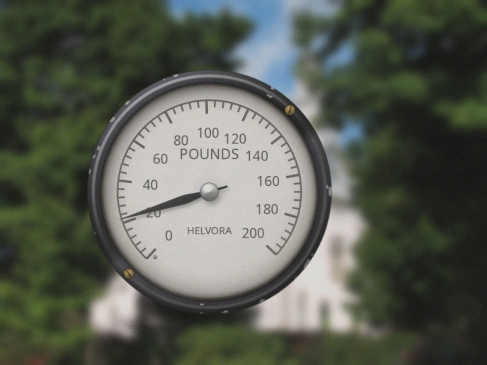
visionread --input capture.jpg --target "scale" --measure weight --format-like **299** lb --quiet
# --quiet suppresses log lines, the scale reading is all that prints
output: **22** lb
